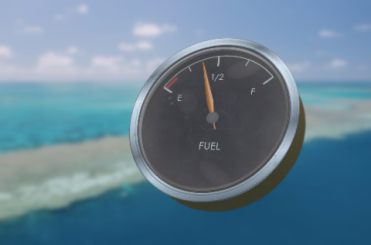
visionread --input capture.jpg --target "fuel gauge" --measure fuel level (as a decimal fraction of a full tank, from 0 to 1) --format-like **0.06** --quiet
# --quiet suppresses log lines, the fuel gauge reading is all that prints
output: **0.375**
